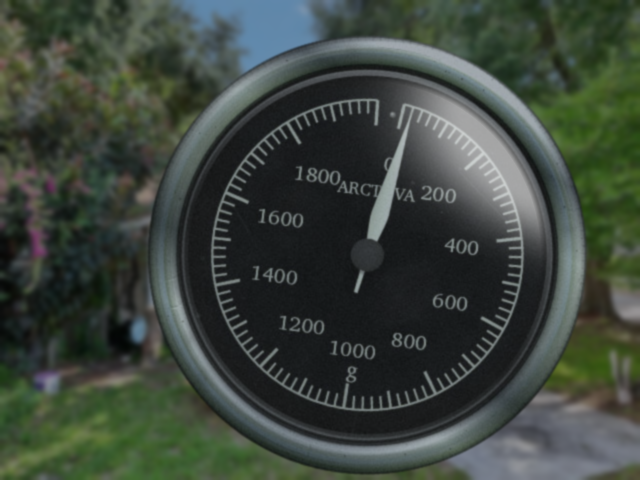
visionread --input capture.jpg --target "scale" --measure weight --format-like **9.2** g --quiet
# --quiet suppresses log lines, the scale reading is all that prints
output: **20** g
